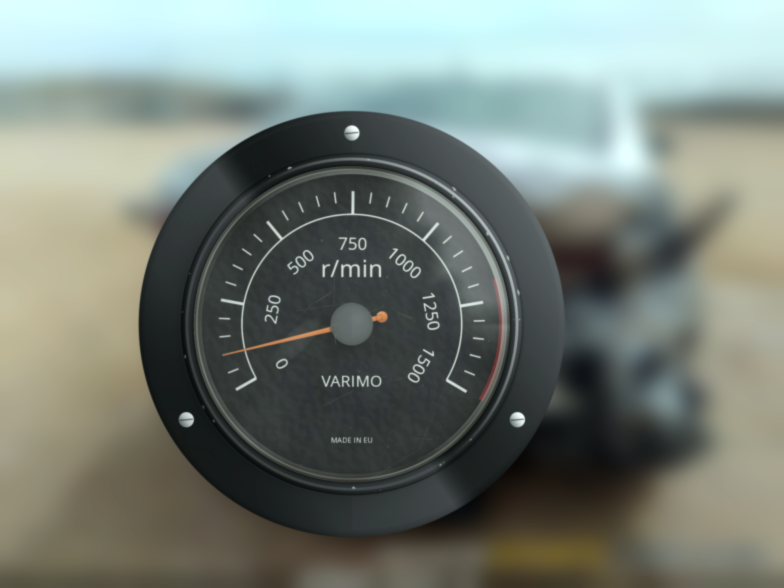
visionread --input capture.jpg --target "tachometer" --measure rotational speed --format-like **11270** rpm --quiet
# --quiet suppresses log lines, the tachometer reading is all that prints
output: **100** rpm
